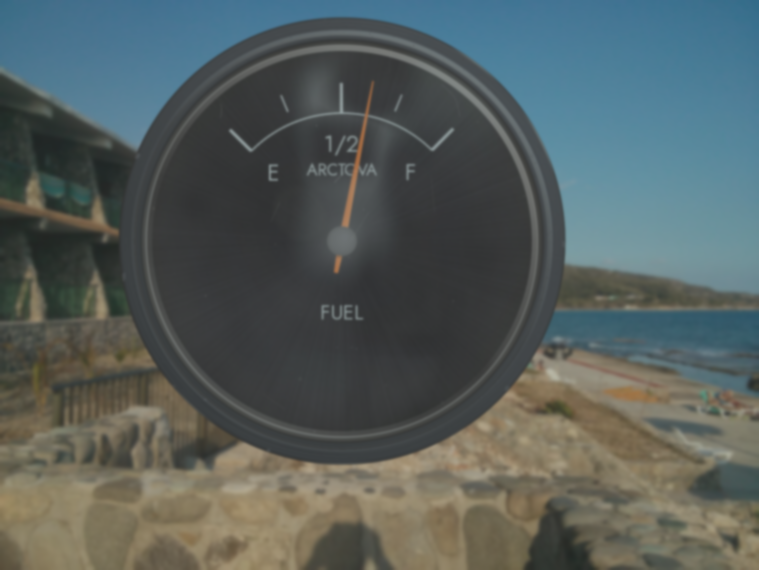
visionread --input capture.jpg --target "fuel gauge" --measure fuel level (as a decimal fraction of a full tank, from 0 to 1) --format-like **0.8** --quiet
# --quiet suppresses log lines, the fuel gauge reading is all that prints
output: **0.625**
